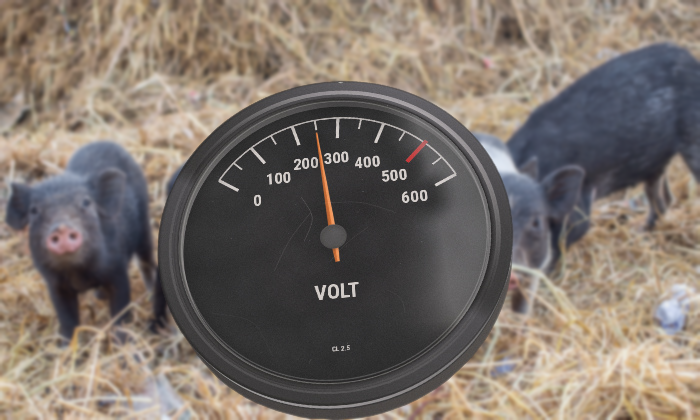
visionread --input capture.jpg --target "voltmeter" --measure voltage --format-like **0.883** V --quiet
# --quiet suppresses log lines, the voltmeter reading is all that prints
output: **250** V
